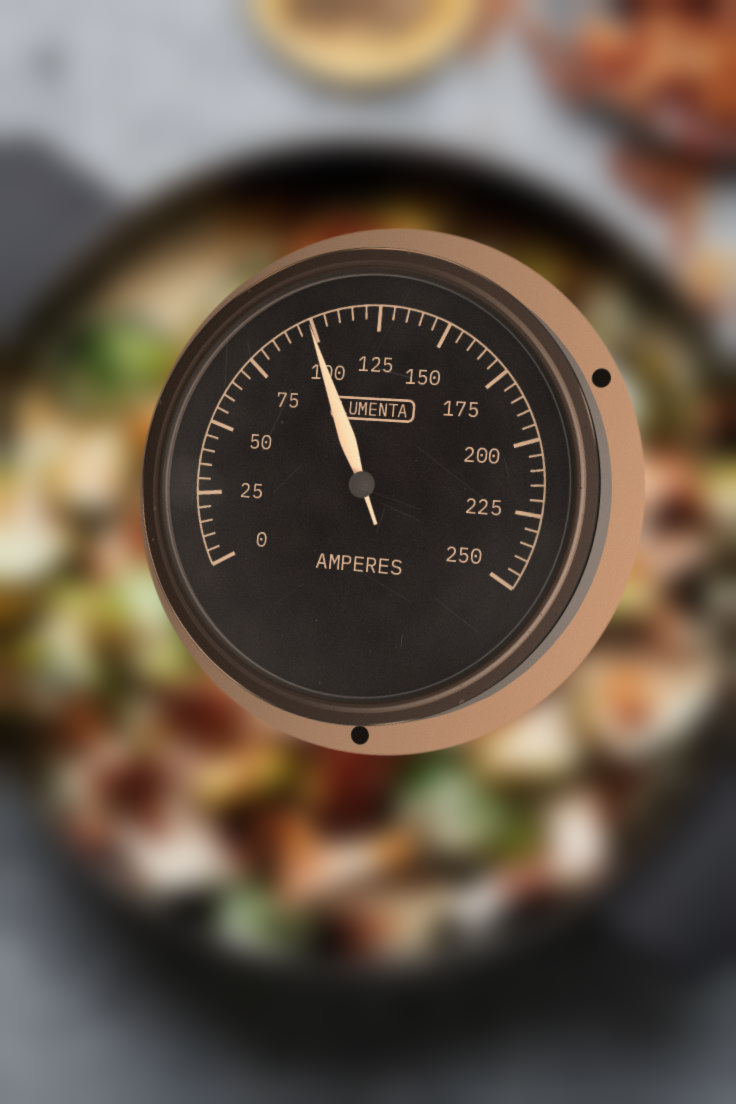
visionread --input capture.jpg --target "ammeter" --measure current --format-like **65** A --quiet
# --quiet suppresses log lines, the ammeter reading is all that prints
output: **100** A
